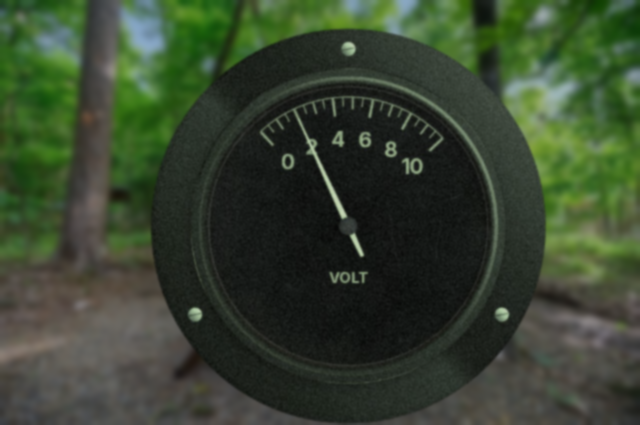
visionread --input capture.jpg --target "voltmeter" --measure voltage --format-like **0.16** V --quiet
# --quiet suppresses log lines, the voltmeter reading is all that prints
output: **2** V
